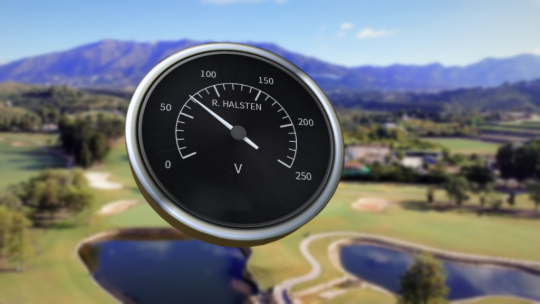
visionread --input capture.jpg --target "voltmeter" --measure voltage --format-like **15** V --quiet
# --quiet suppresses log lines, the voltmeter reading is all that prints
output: **70** V
